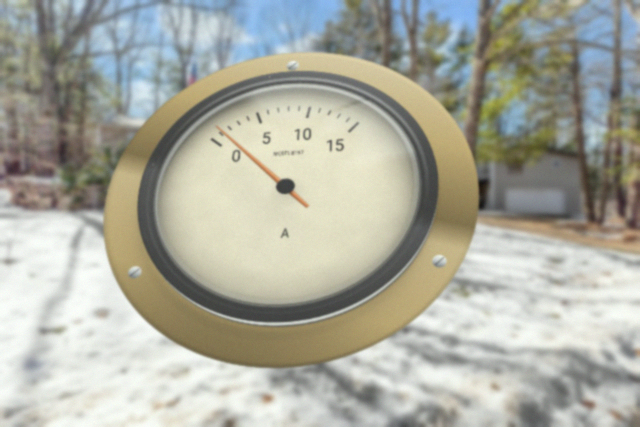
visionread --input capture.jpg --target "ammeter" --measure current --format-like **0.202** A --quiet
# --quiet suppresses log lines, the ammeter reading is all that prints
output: **1** A
